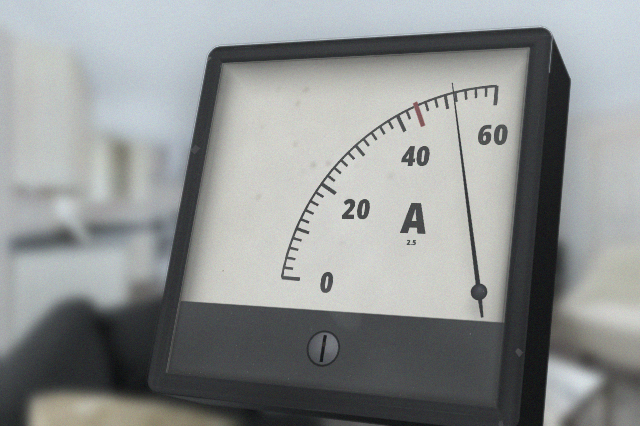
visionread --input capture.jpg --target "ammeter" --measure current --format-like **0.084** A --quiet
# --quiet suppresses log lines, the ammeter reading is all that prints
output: **52** A
